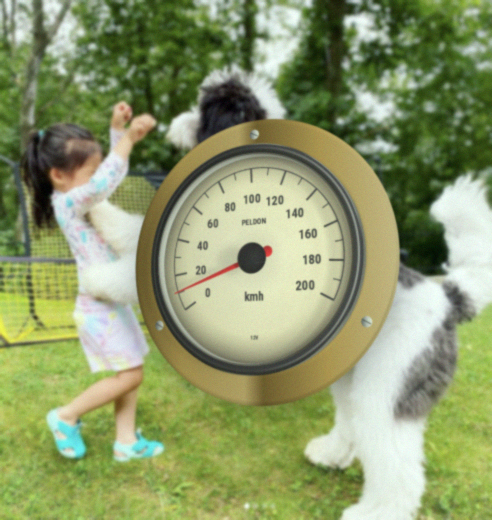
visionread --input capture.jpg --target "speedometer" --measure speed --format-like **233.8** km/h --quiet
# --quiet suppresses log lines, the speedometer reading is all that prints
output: **10** km/h
